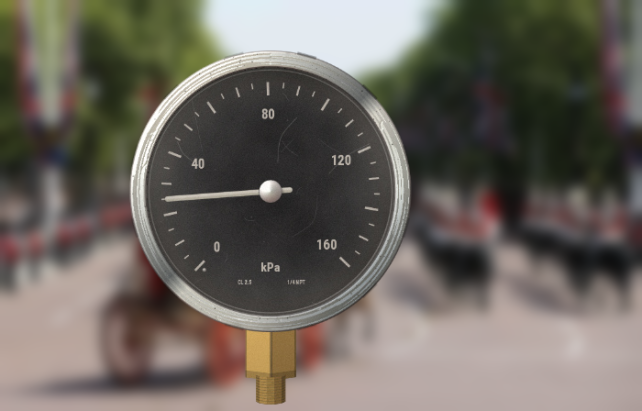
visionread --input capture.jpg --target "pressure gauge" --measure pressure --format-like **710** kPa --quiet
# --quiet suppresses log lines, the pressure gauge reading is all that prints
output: **25** kPa
